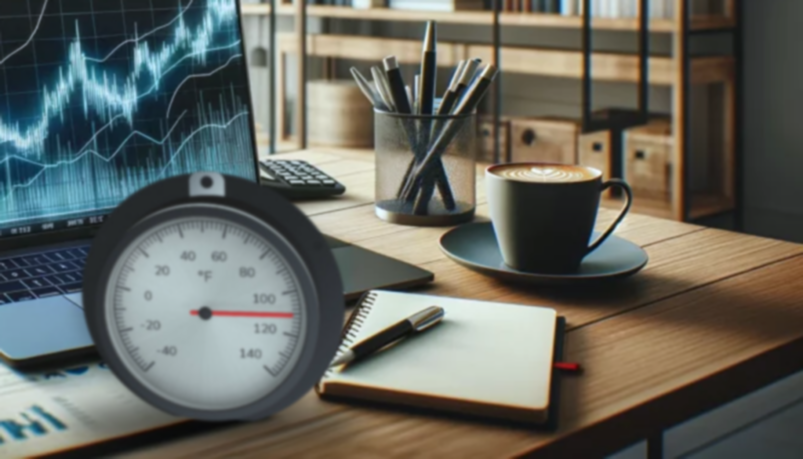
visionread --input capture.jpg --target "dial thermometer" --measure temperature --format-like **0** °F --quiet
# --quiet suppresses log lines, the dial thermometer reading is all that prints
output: **110** °F
